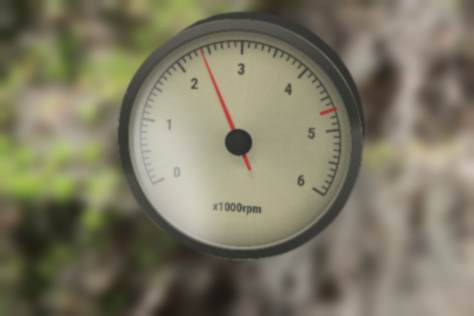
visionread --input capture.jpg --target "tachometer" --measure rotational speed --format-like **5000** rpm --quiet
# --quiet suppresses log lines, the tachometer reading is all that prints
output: **2400** rpm
